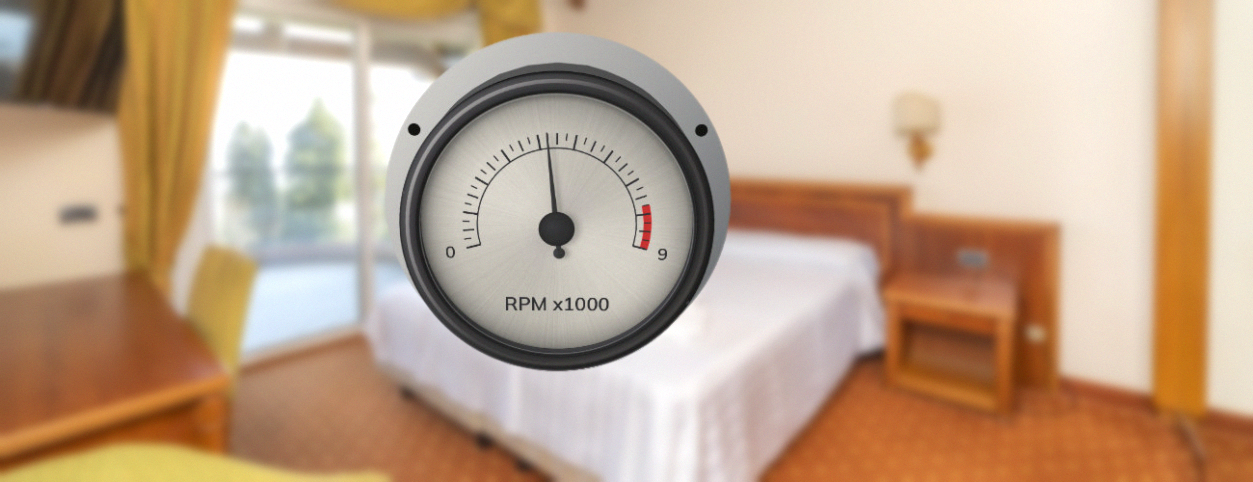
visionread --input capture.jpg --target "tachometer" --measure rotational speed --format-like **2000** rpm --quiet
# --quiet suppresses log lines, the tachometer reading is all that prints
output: **4250** rpm
